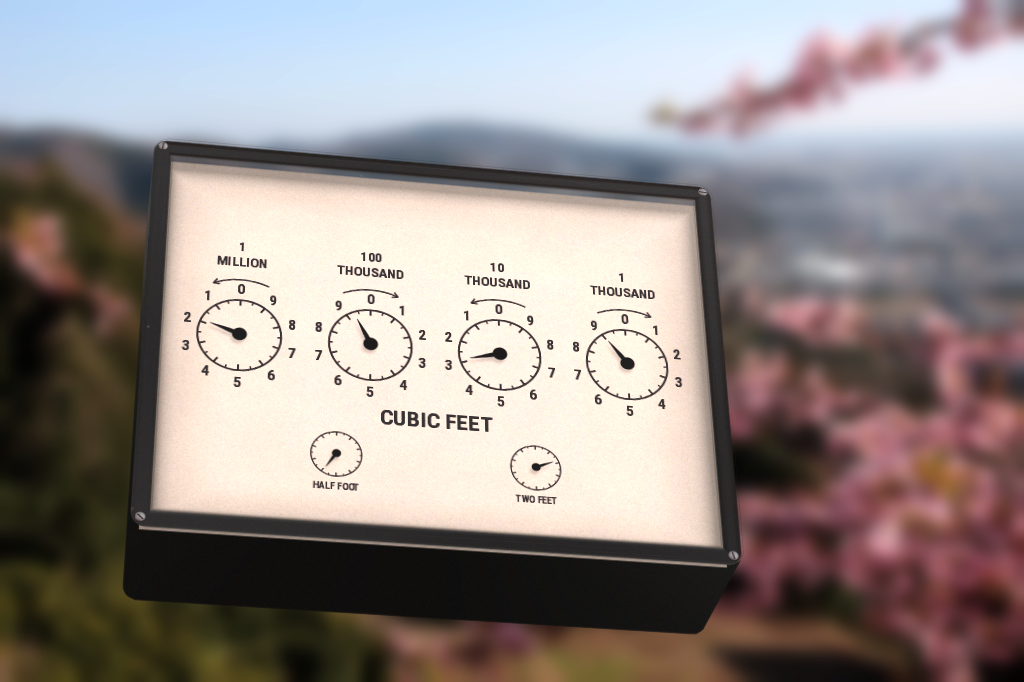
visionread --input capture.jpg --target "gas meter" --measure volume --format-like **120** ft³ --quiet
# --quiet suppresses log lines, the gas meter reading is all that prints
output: **192900** ft³
